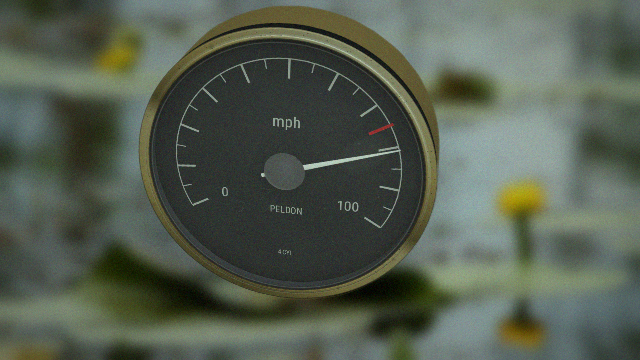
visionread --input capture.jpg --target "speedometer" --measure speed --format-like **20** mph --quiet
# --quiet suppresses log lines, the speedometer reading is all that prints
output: **80** mph
